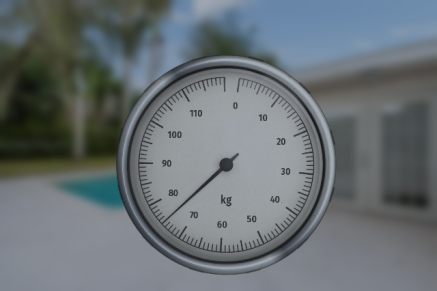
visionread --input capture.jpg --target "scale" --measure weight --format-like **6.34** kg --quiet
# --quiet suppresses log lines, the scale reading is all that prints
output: **75** kg
